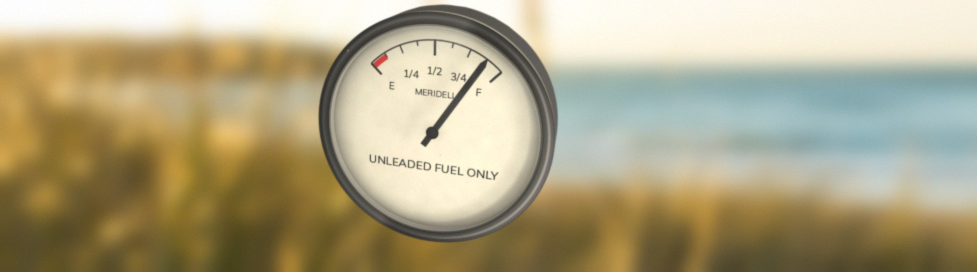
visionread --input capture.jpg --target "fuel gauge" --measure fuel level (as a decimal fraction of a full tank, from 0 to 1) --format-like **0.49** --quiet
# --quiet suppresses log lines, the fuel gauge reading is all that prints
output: **0.875**
